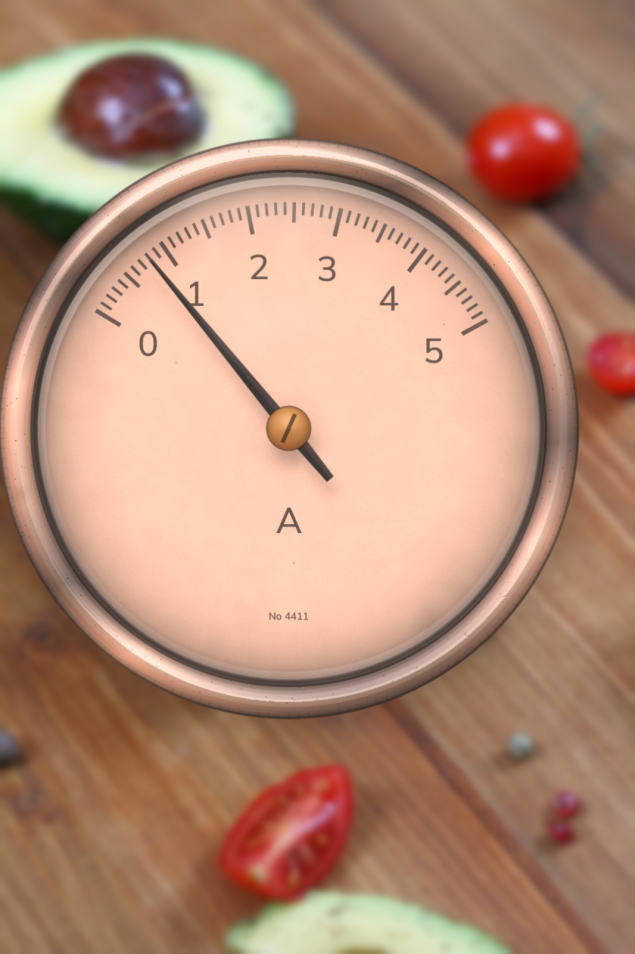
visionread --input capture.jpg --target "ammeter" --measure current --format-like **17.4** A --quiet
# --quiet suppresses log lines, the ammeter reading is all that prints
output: **0.8** A
